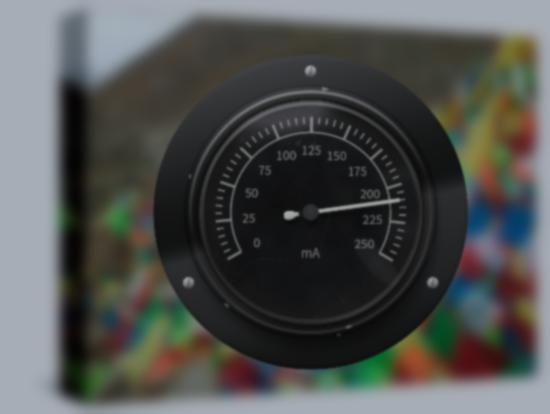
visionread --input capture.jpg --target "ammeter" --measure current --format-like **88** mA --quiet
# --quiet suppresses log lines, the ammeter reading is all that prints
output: **210** mA
